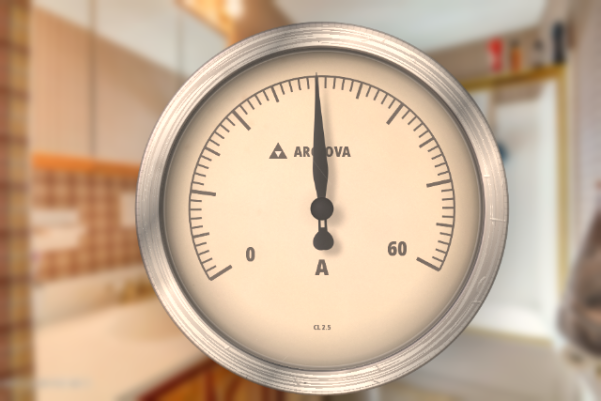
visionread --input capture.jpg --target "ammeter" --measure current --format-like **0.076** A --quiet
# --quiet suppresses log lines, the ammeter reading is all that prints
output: **30** A
